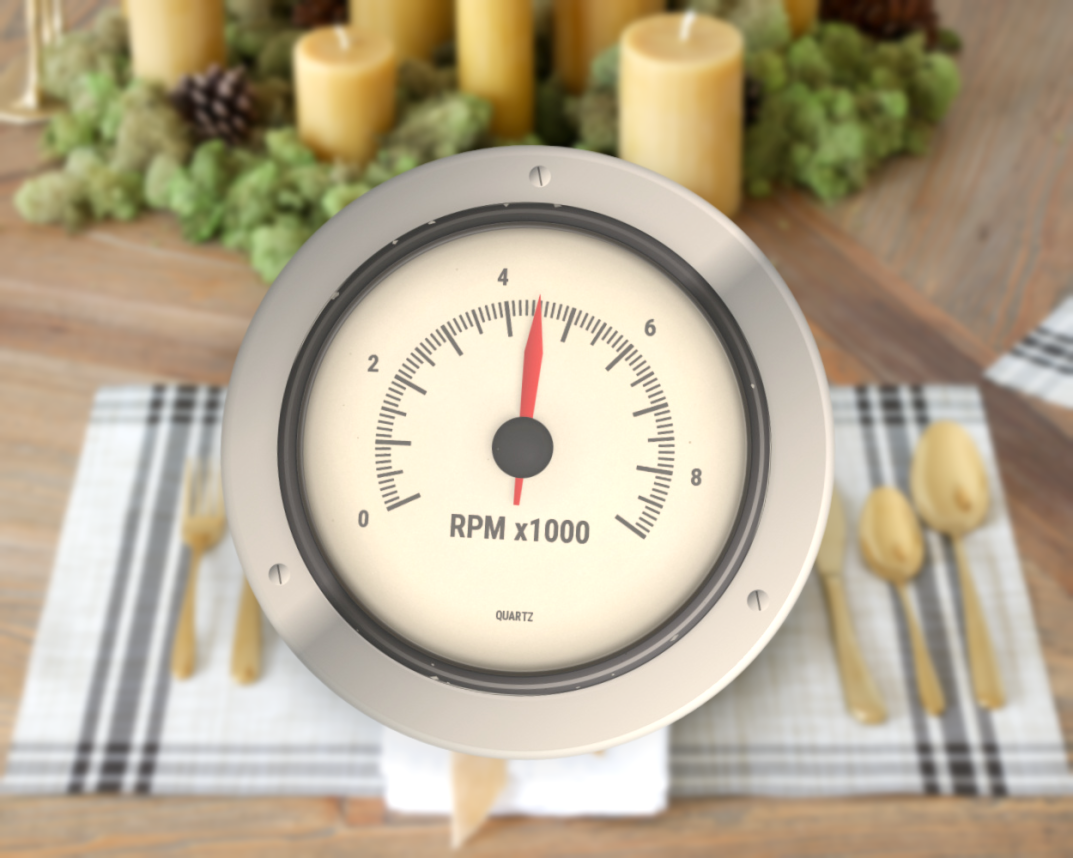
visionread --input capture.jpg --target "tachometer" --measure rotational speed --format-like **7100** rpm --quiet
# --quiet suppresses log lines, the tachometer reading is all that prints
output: **4500** rpm
